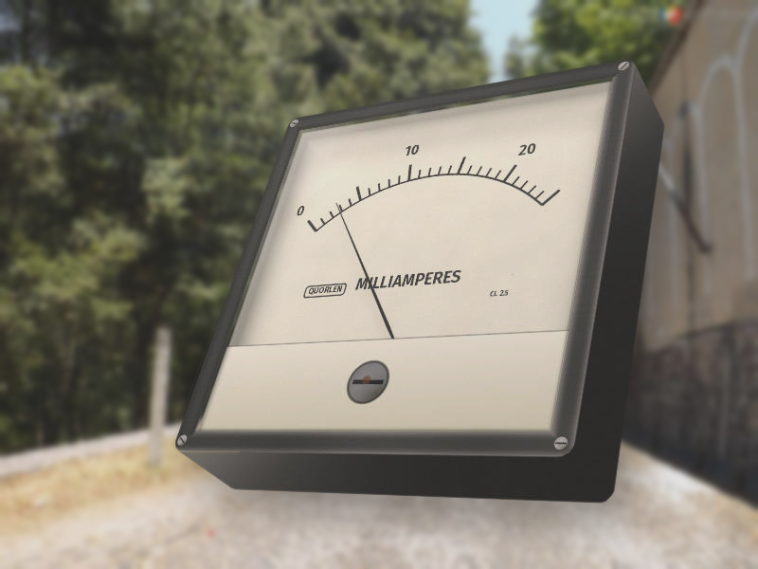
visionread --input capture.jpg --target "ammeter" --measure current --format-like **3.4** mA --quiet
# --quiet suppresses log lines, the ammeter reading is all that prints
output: **3** mA
